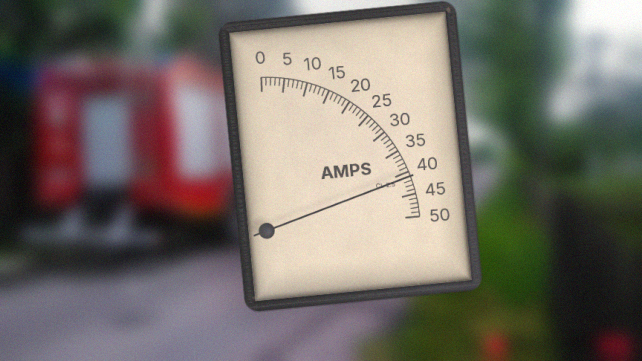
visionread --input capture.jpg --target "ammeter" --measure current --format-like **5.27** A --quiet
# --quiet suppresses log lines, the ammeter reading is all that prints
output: **41** A
